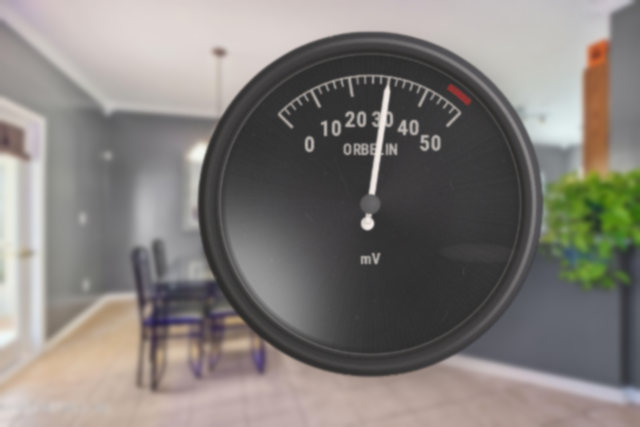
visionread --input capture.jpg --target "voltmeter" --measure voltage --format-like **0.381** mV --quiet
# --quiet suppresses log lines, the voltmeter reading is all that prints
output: **30** mV
